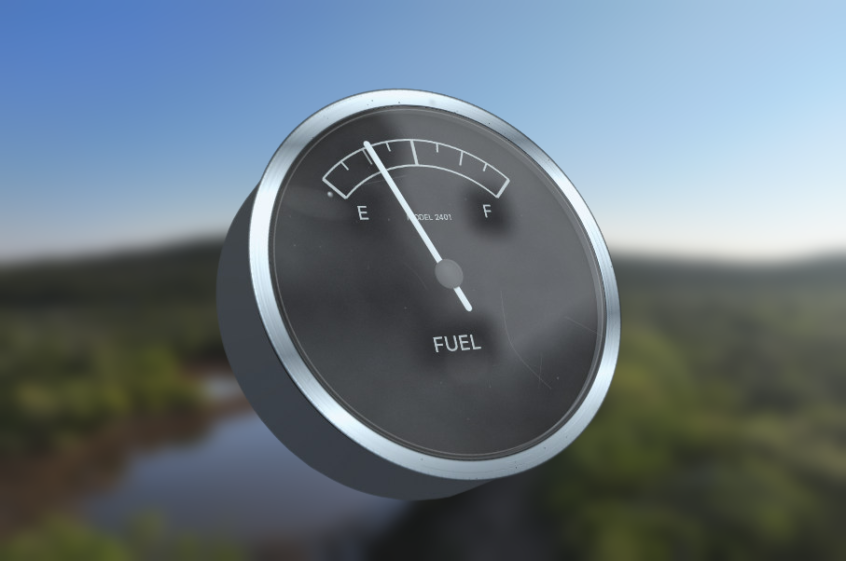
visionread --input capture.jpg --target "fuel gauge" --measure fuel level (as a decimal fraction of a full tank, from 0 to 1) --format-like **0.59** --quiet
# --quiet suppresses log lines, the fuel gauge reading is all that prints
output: **0.25**
